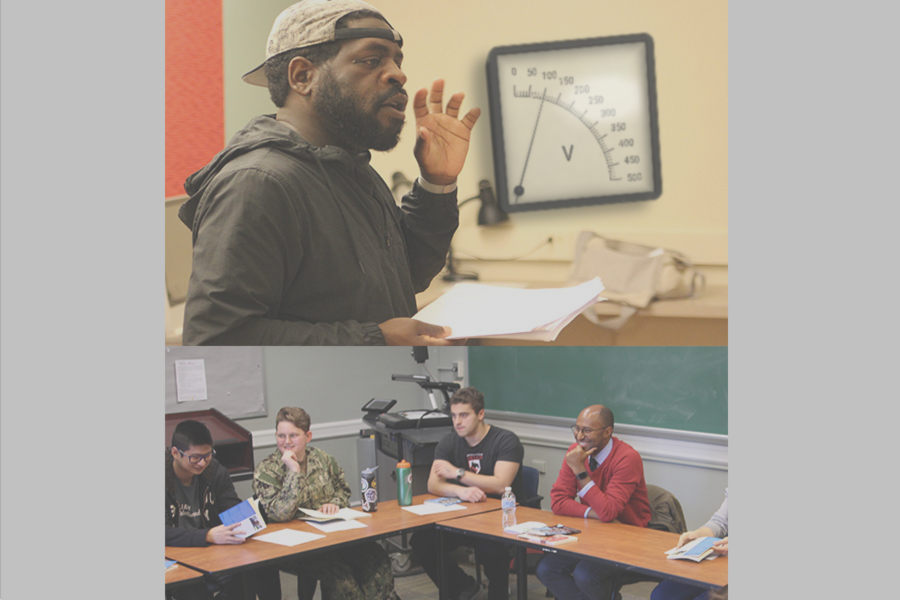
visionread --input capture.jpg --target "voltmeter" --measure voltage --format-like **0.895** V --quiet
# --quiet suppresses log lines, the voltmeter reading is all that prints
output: **100** V
